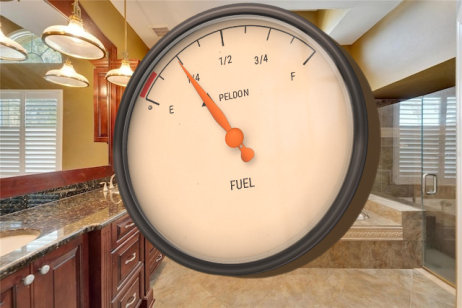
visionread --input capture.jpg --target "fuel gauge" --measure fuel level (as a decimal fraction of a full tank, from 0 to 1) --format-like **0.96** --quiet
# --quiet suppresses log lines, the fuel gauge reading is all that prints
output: **0.25**
